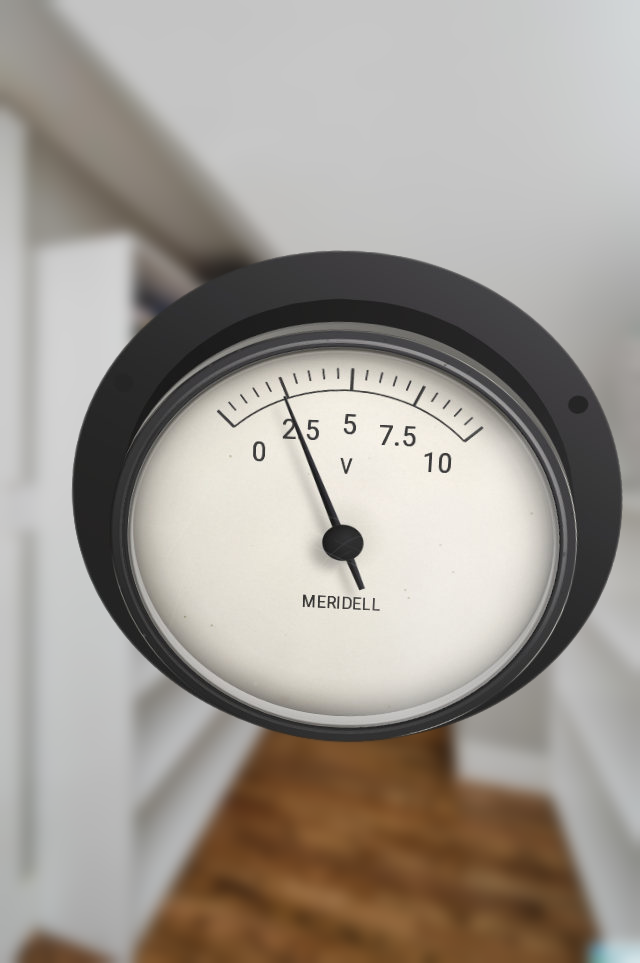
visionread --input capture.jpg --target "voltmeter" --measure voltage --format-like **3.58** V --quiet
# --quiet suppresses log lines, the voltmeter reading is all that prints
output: **2.5** V
